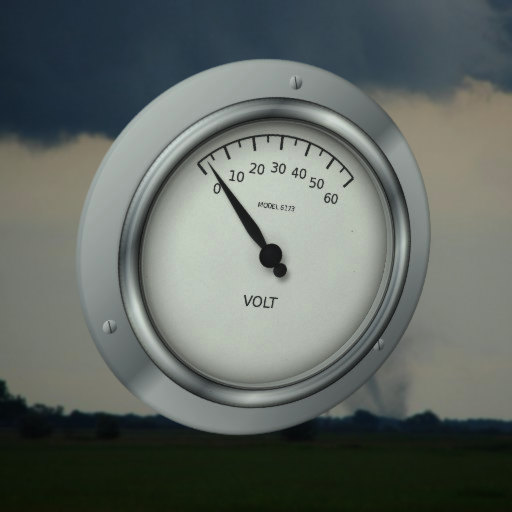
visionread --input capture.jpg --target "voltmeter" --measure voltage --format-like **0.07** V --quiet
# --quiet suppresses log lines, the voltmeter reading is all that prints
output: **2.5** V
